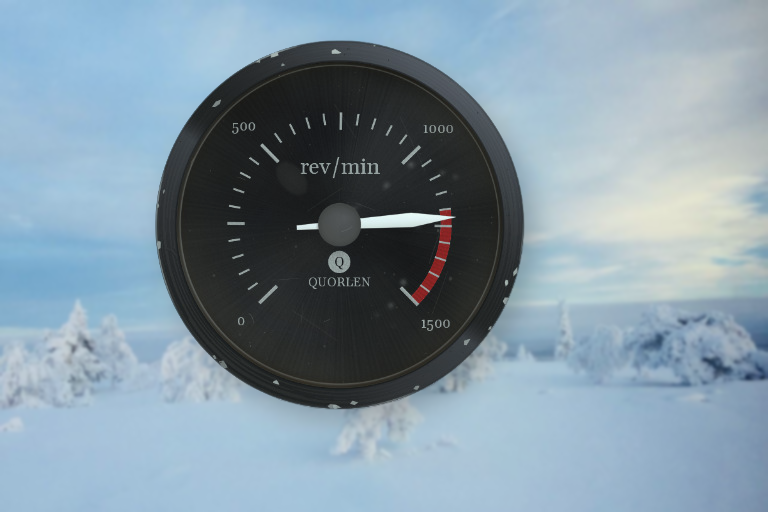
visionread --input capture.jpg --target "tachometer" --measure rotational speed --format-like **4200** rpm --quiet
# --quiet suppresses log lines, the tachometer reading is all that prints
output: **1225** rpm
